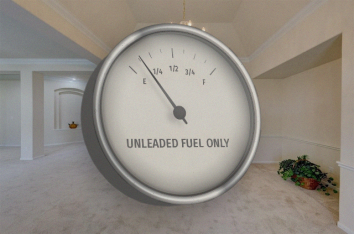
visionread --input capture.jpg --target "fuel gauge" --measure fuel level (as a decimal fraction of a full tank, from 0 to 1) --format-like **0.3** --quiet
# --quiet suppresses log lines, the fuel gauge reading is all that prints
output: **0.125**
